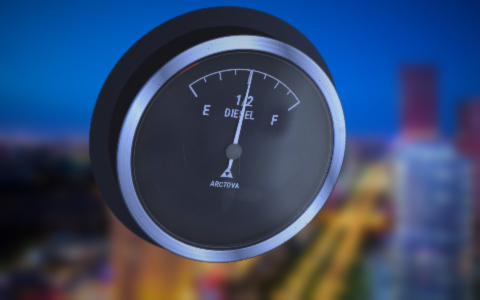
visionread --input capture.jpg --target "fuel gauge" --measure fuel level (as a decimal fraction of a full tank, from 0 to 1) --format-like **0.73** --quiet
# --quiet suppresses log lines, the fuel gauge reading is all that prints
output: **0.5**
